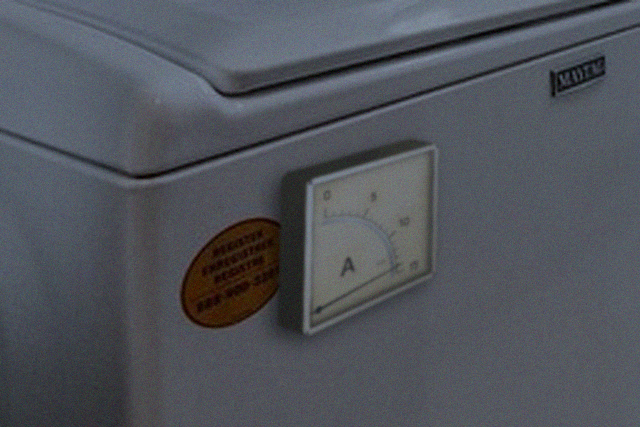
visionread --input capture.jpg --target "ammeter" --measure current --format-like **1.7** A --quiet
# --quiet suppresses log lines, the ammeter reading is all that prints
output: **14** A
